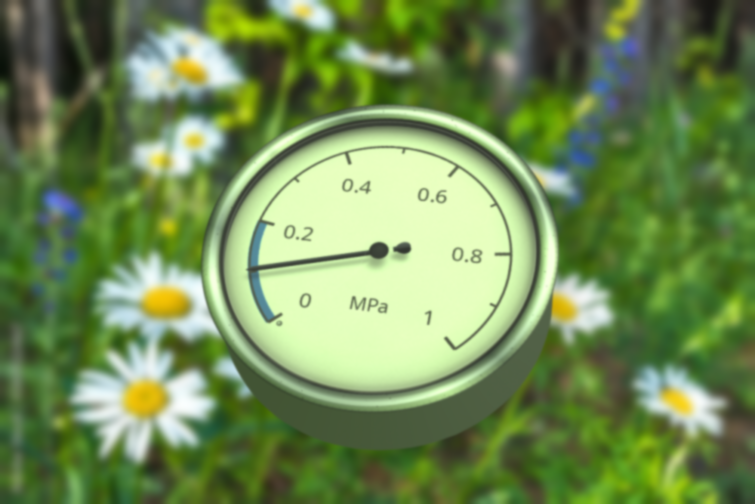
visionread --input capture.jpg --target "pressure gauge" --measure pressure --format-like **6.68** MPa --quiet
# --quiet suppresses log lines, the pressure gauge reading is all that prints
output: **0.1** MPa
